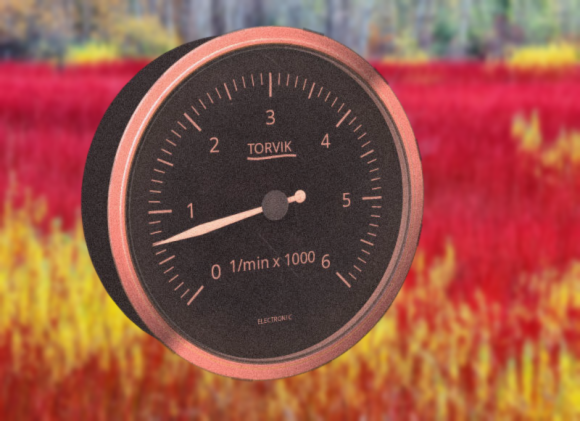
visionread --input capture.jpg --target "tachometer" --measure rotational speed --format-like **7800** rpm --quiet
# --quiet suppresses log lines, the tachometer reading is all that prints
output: **700** rpm
